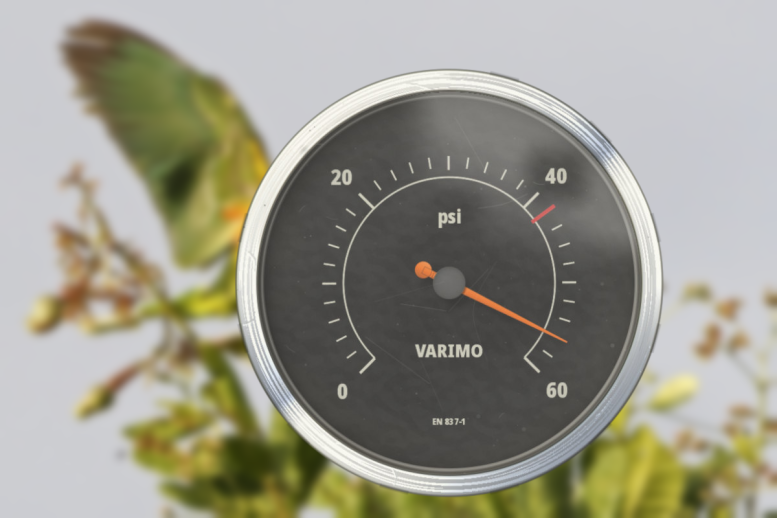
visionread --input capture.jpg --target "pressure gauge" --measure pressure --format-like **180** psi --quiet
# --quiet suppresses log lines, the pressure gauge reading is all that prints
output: **56** psi
